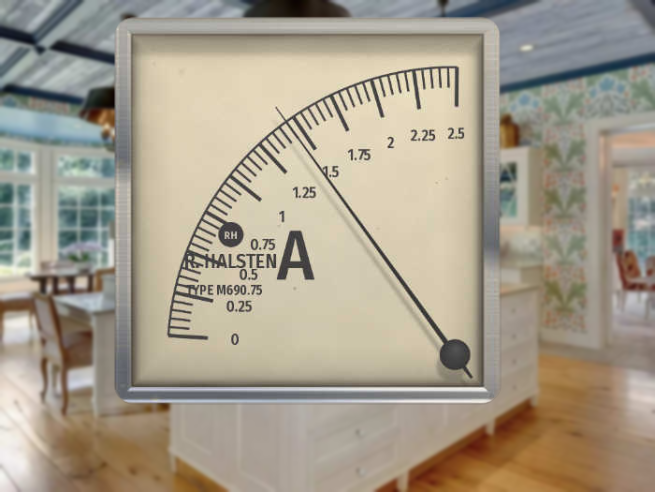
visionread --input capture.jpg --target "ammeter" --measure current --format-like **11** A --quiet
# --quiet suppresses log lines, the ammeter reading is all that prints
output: **1.45** A
